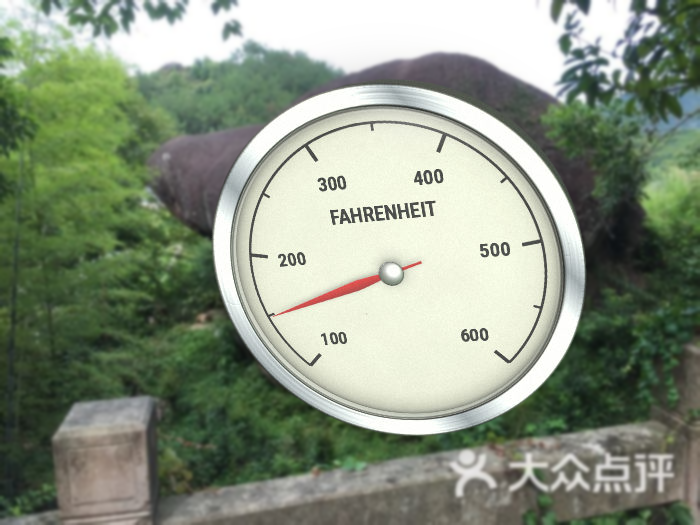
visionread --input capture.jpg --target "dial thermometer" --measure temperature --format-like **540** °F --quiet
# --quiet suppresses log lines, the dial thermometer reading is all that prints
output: **150** °F
